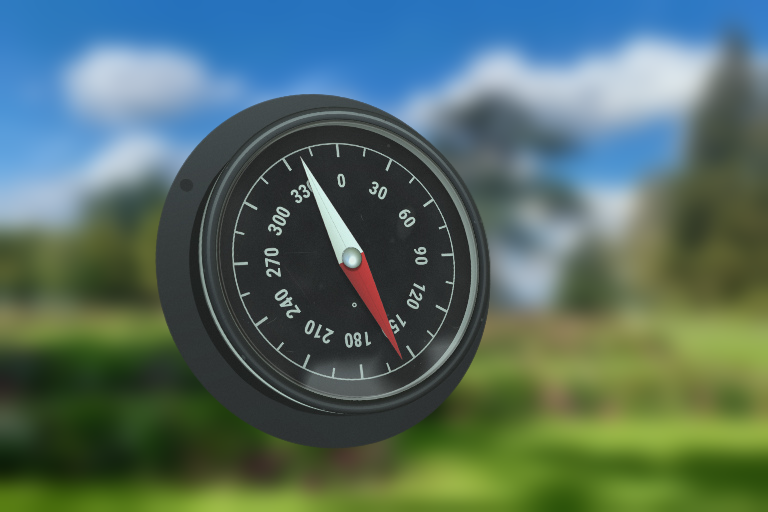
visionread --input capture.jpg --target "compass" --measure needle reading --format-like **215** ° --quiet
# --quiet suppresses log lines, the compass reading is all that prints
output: **157.5** °
